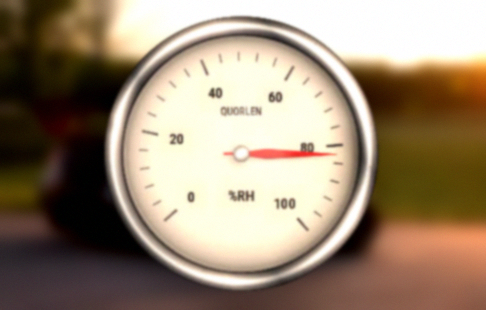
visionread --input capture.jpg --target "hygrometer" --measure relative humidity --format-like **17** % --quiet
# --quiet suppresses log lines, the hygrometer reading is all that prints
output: **82** %
